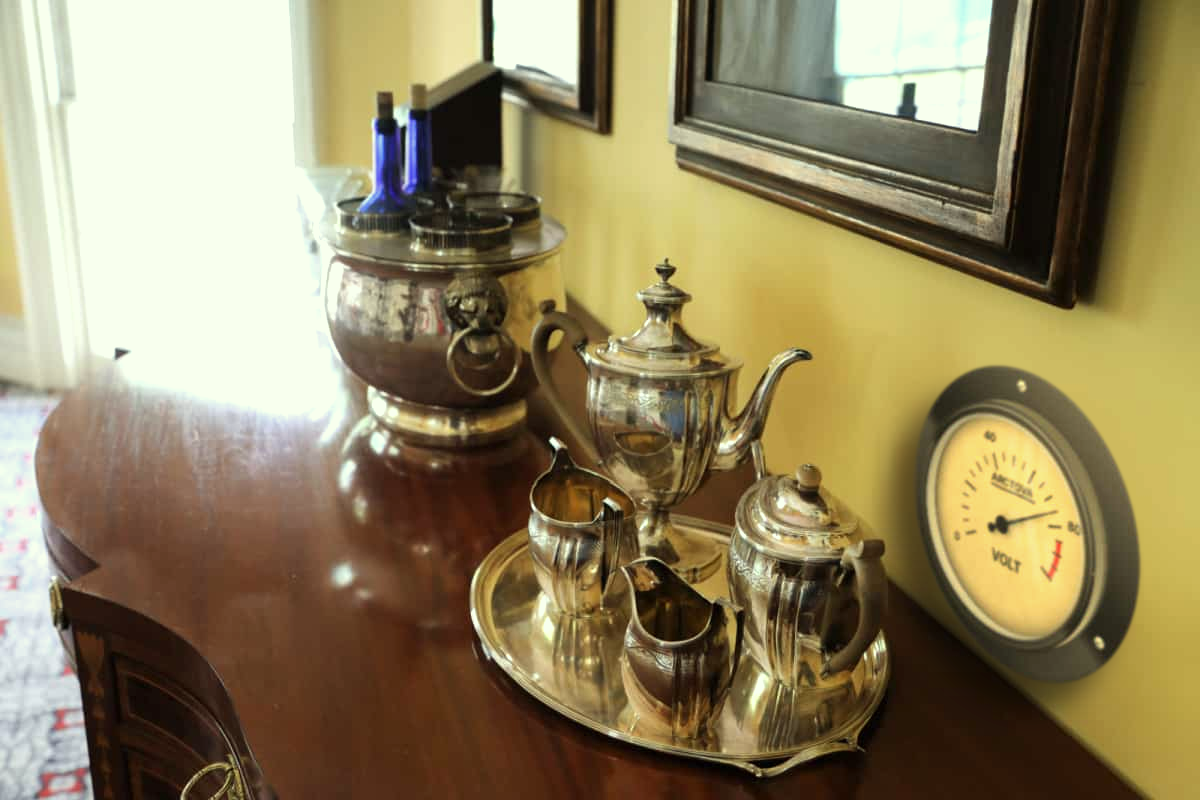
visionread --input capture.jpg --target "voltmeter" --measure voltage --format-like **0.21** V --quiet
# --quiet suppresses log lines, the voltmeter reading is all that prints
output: **75** V
